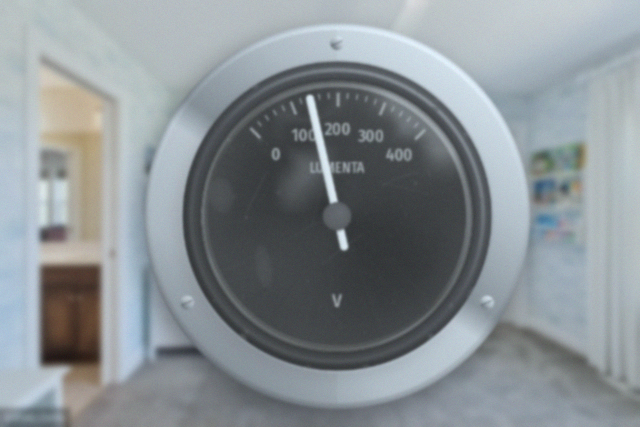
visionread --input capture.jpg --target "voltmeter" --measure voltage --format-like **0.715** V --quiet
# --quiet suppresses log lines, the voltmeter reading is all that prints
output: **140** V
